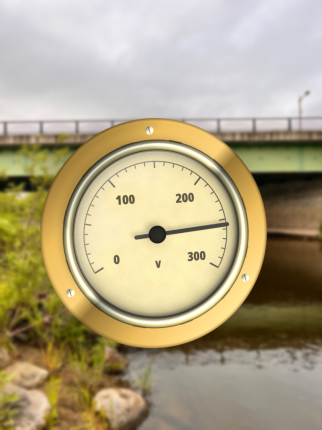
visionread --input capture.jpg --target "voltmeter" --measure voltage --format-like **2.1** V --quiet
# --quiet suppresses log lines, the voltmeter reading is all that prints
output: **255** V
